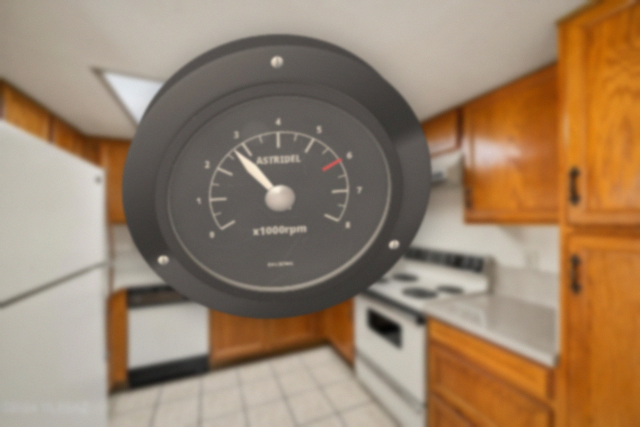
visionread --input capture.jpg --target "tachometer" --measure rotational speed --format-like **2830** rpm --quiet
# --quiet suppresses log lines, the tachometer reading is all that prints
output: **2750** rpm
